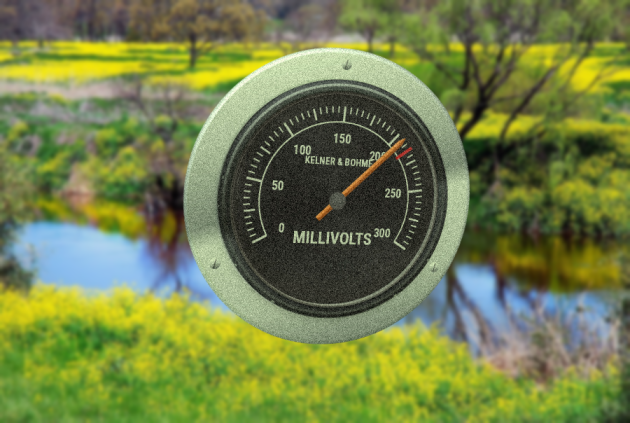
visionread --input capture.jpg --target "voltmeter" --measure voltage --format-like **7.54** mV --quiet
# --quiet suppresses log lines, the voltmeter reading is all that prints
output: **205** mV
